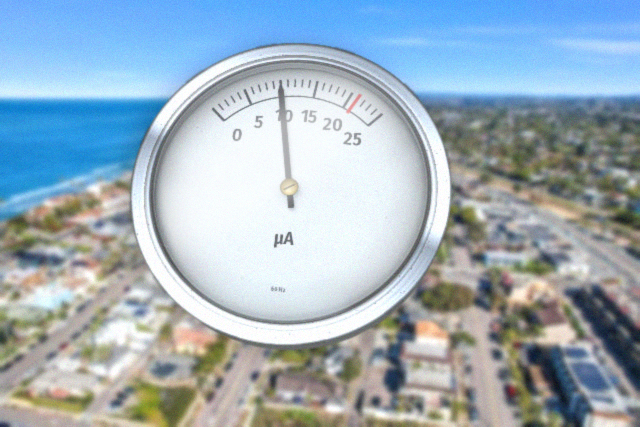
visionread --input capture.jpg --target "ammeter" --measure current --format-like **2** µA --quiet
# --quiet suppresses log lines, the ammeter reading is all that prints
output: **10** µA
